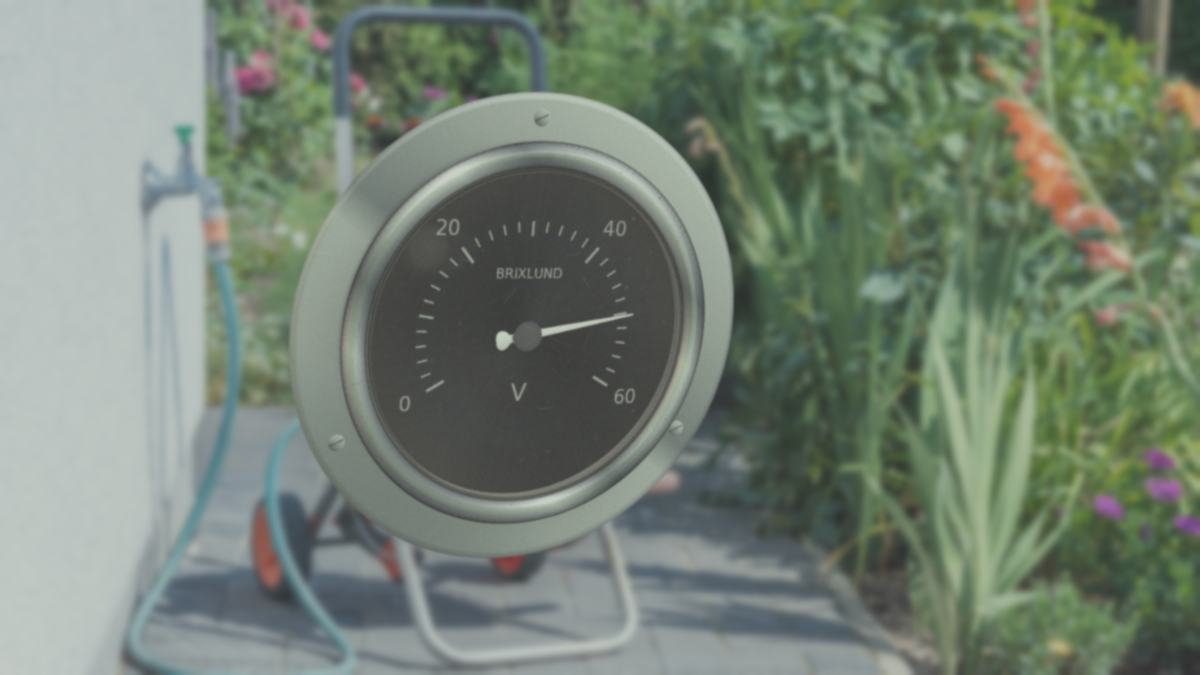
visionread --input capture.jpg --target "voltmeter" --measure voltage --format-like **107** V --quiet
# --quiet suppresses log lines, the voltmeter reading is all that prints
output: **50** V
